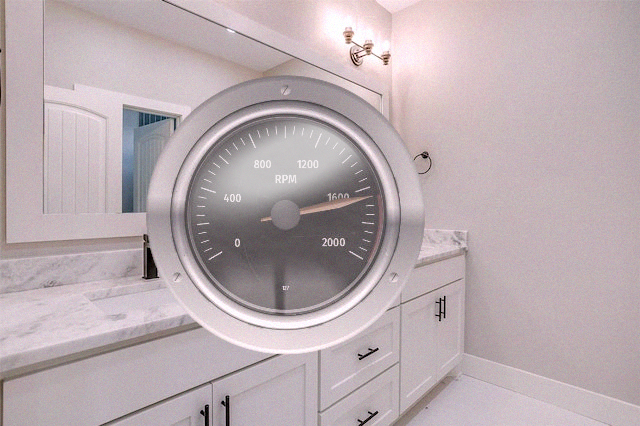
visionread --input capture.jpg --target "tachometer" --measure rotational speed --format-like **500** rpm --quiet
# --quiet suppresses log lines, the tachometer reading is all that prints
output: **1650** rpm
